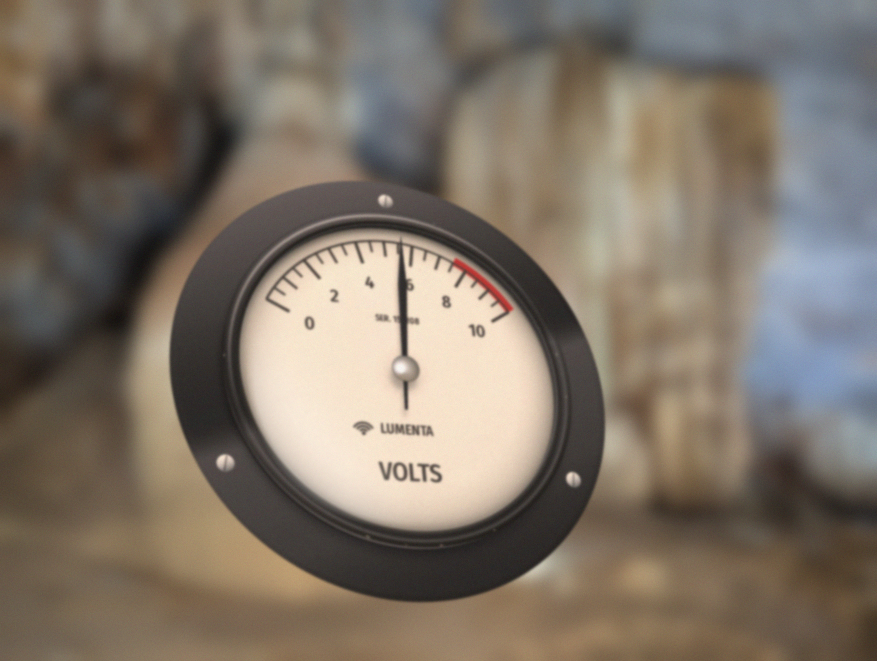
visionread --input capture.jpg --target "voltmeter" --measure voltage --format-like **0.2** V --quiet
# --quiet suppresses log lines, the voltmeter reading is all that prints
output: **5.5** V
